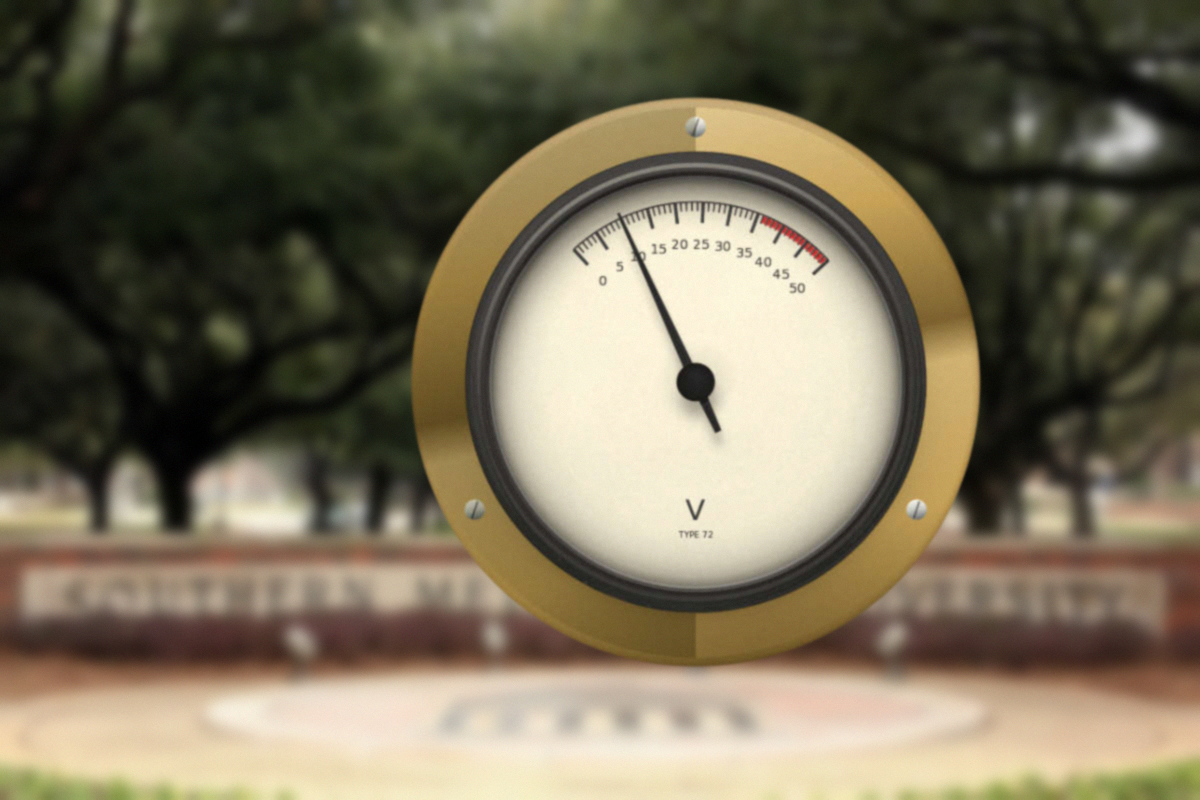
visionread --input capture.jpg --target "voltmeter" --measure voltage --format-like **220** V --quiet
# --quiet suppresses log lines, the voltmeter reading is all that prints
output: **10** V
